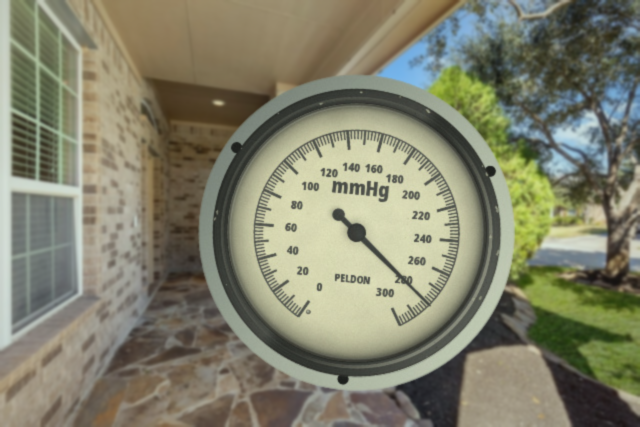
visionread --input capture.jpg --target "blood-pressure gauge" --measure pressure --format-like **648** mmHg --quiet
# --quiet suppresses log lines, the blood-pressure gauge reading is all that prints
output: **280** mmHg
